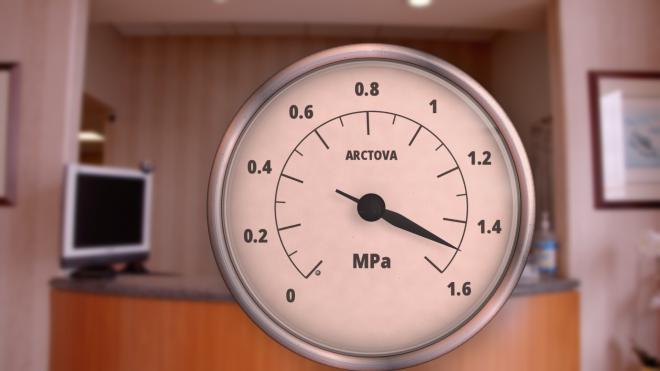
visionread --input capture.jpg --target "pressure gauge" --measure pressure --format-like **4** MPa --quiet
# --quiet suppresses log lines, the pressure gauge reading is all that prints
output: **1.5** MPa
